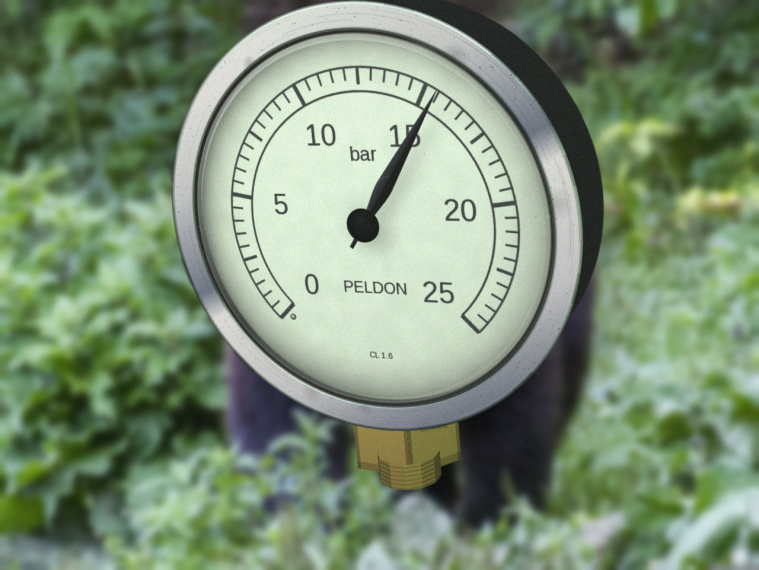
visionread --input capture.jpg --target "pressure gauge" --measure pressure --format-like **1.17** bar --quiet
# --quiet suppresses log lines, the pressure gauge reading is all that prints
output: **15.5** bar
